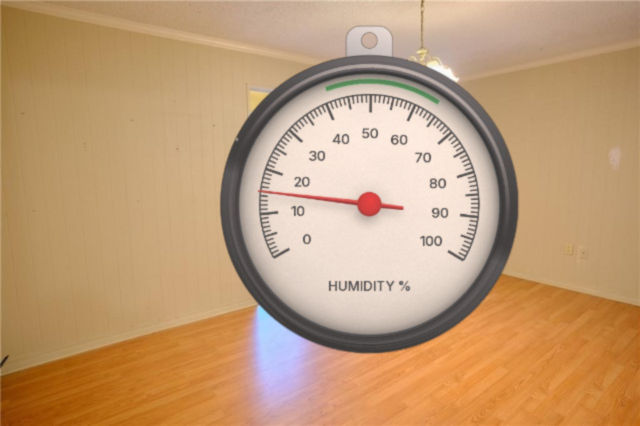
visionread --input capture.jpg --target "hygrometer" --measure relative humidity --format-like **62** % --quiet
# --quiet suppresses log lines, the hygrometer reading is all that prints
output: **15** %
